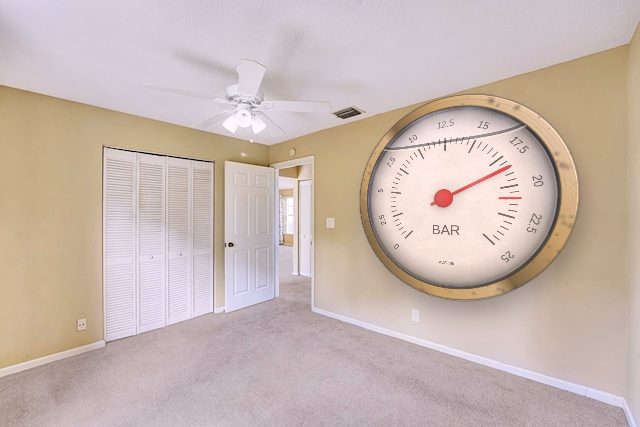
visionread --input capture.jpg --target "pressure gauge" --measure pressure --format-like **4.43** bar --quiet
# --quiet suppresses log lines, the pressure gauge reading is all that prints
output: **18.5** bar
